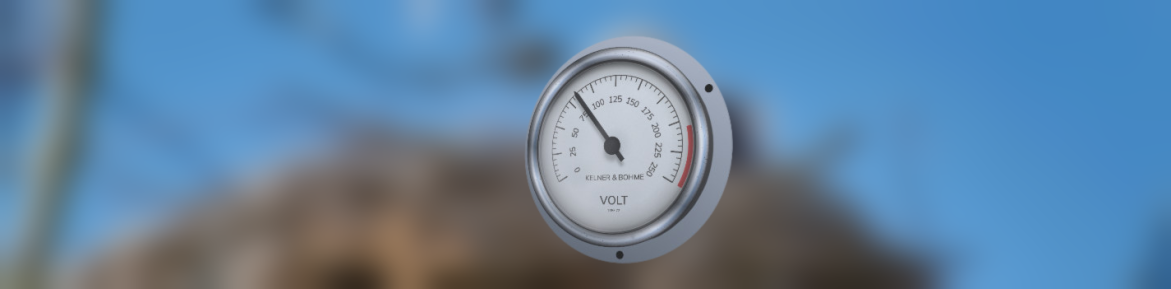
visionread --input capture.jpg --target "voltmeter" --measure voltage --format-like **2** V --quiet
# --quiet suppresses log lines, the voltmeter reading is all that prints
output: **85** V
